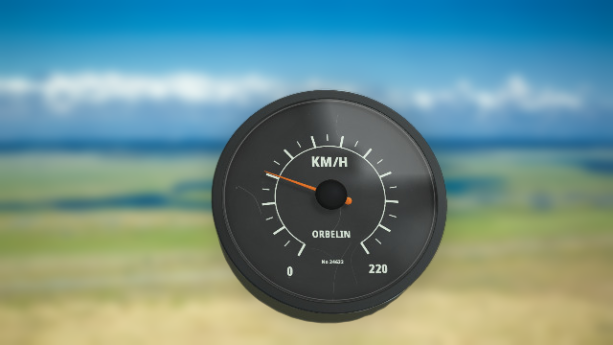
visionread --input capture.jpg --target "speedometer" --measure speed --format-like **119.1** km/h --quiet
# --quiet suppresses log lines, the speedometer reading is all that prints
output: **60** km/h
